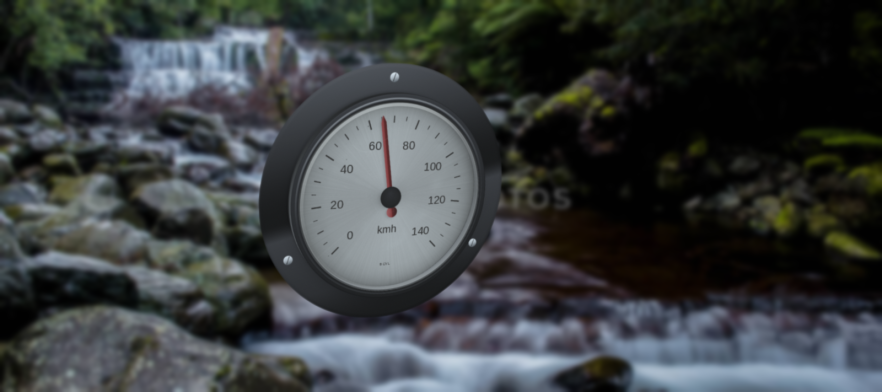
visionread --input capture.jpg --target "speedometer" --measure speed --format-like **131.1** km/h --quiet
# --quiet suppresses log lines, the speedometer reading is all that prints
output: **65** km/h
